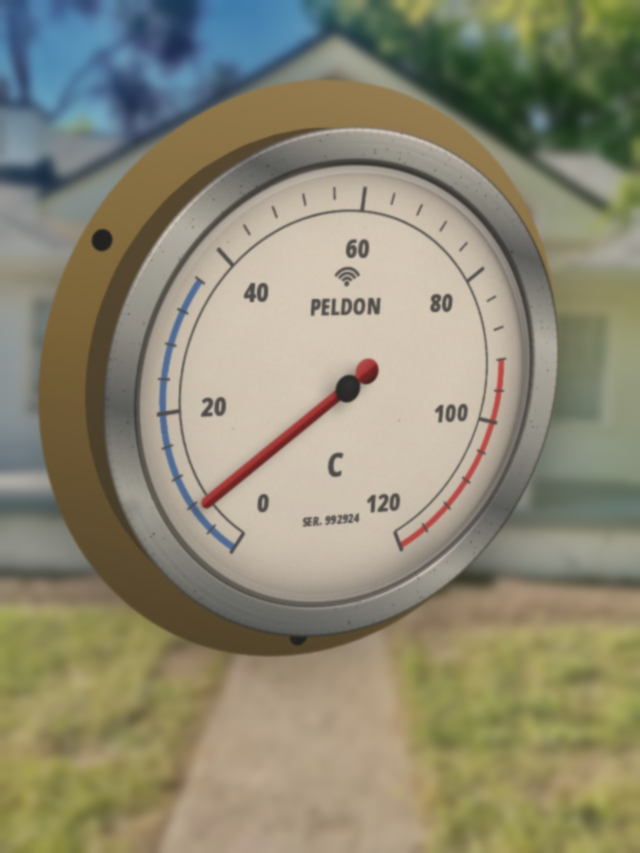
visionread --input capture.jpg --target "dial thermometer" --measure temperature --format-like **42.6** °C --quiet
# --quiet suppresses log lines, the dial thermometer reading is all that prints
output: **8** °C
